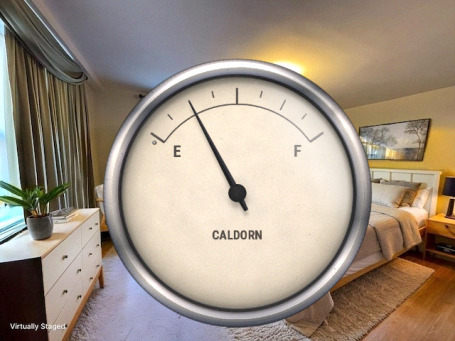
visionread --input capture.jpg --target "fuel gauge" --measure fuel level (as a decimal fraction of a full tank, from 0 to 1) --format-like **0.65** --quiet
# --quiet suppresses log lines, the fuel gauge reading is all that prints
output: **0.25**
